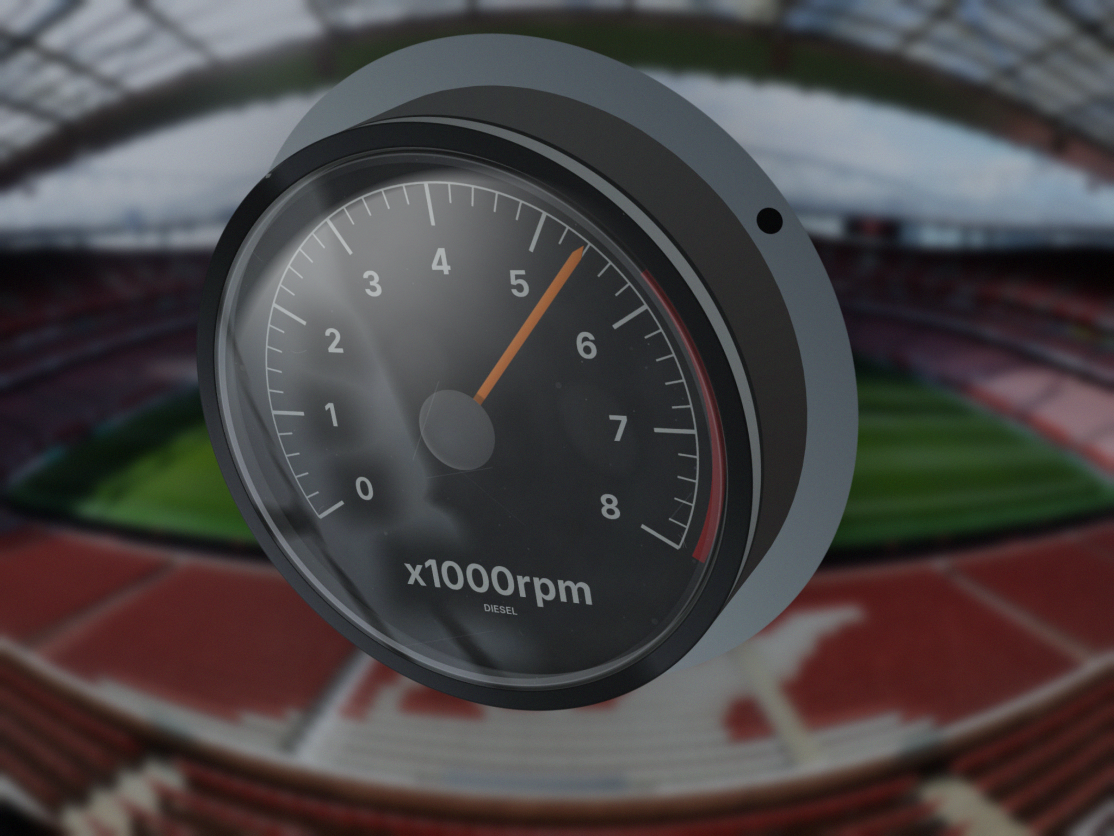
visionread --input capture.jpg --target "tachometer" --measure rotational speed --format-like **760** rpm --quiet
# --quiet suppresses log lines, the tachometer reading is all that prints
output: **5400** rpm
